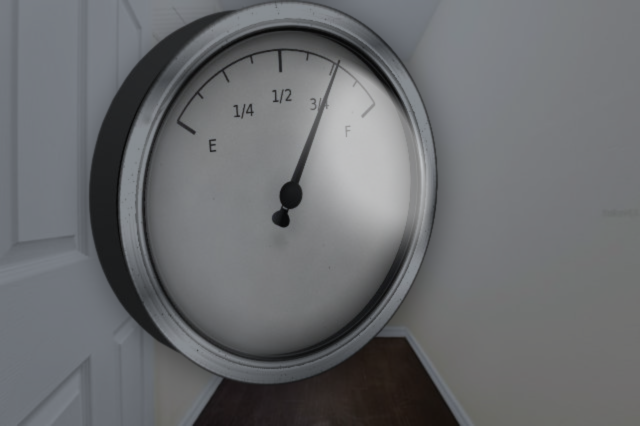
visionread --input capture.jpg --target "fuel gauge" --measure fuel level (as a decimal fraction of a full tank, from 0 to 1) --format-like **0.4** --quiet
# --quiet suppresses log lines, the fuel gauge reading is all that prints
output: **0.75**
